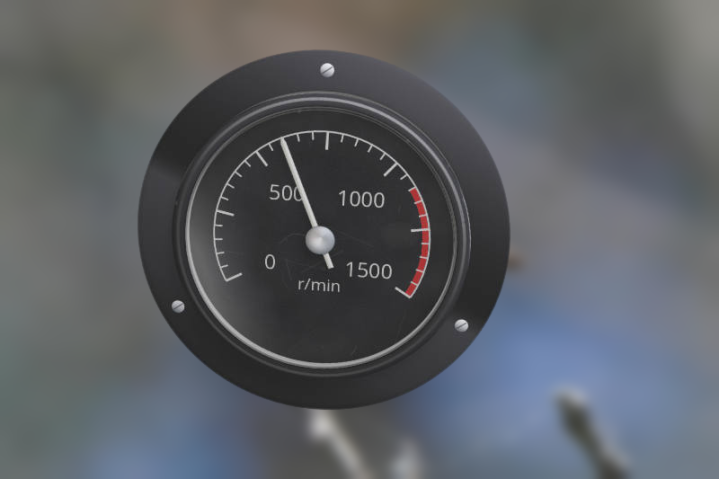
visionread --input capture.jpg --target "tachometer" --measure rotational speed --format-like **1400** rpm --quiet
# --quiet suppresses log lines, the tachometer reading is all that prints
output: **600** rpm
